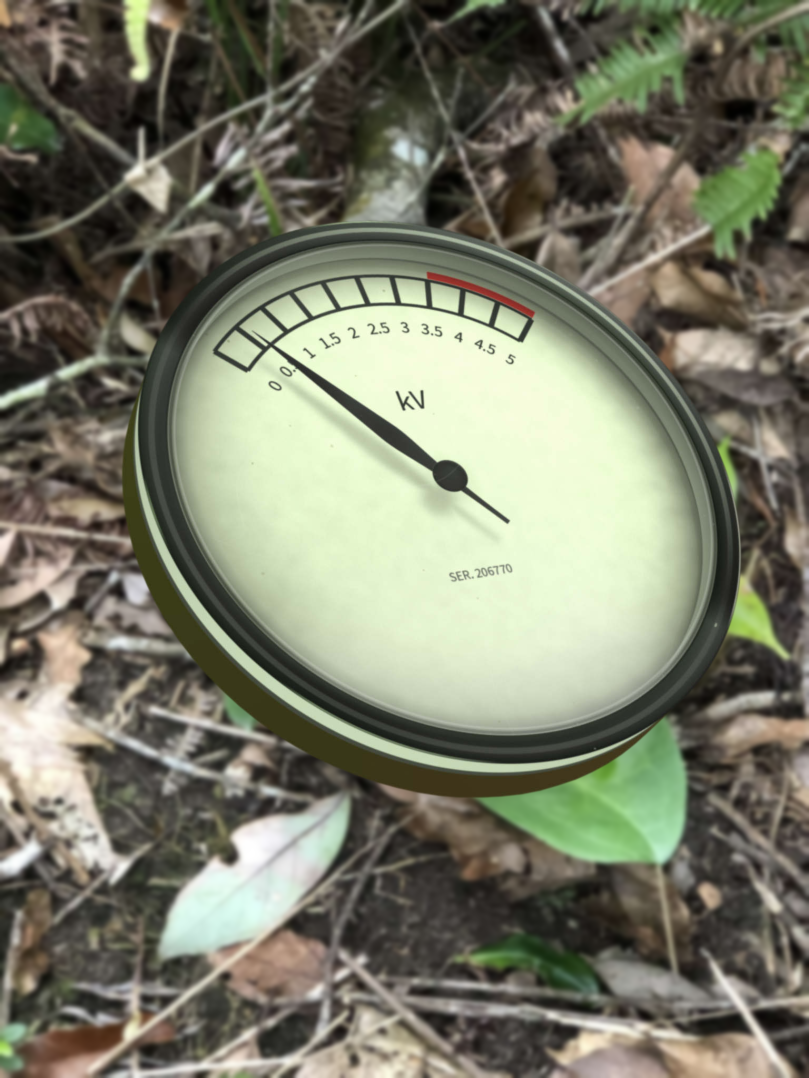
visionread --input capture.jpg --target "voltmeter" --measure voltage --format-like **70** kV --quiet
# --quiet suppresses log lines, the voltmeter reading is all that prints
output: **0.5** kV
